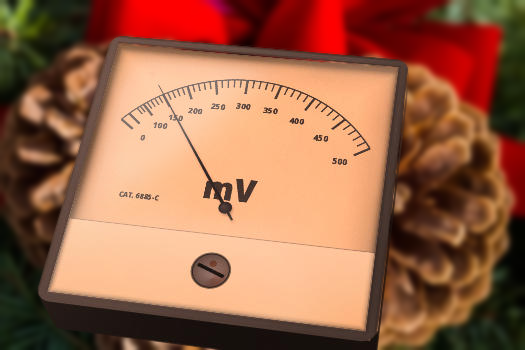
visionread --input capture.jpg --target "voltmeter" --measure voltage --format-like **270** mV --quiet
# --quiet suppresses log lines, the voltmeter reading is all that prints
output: **150** mV
